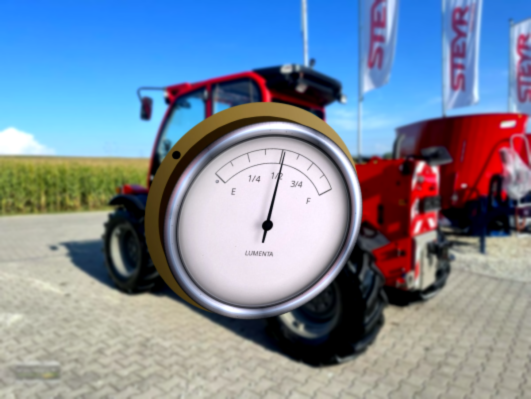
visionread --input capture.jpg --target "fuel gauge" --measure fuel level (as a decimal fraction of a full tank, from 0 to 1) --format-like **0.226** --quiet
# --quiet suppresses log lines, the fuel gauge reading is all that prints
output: **0.5**
